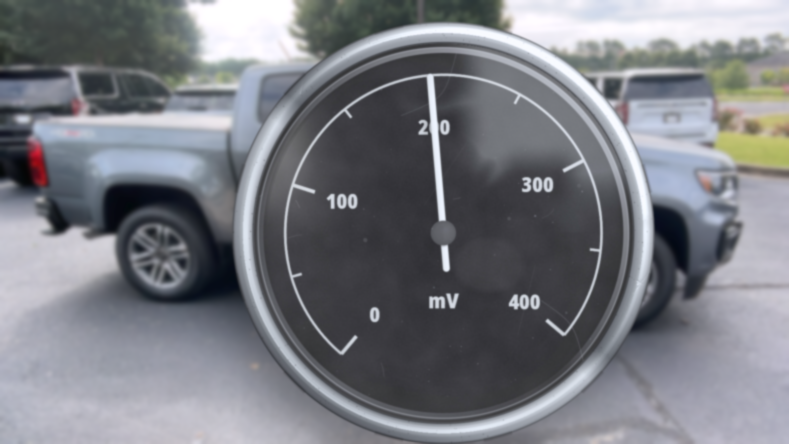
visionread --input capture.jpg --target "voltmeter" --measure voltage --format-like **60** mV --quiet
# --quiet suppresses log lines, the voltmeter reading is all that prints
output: **200** mV
